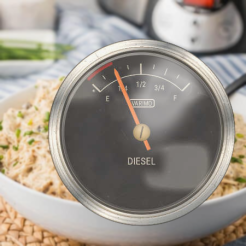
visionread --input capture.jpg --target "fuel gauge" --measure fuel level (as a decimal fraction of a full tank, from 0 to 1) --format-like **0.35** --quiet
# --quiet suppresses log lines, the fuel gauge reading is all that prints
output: **0.25**
